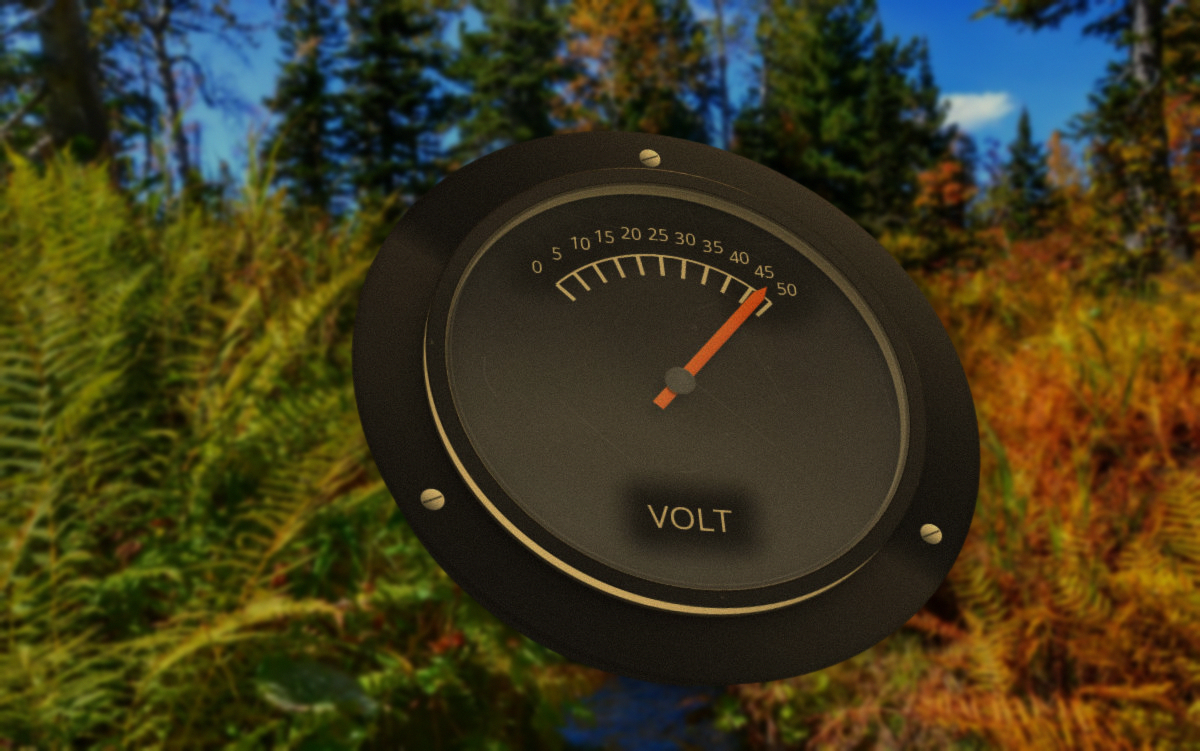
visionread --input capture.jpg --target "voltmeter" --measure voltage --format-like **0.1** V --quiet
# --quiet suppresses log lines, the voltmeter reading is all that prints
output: **47.5** V
